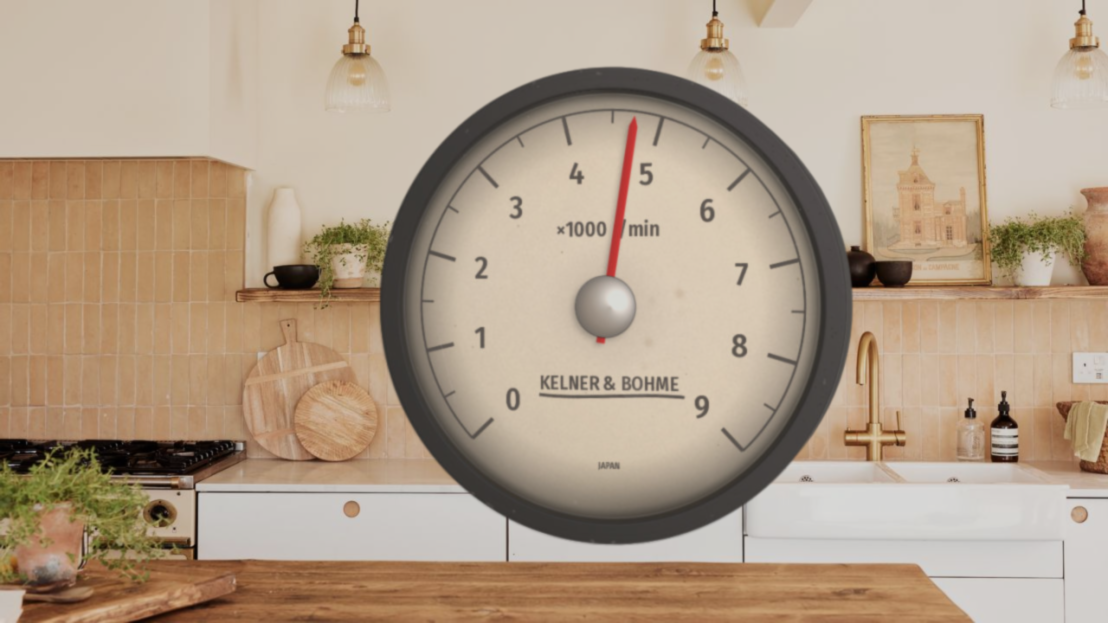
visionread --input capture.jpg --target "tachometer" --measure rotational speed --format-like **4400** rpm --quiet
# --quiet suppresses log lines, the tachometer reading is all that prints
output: **4750** rpm
